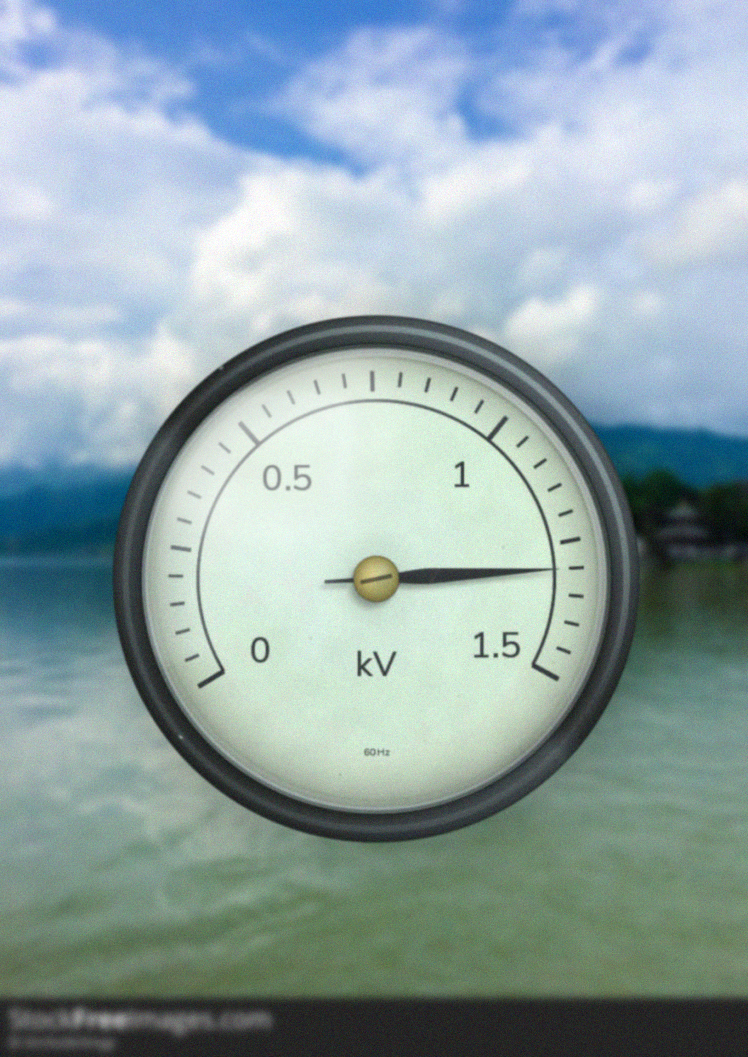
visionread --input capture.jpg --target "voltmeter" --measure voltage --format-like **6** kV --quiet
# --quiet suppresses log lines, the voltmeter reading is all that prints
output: **1.3** kV
